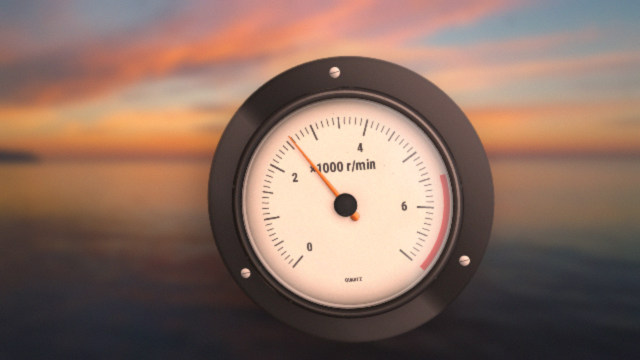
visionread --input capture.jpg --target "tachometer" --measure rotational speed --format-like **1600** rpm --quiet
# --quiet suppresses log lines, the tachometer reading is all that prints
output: **2600** rpm
